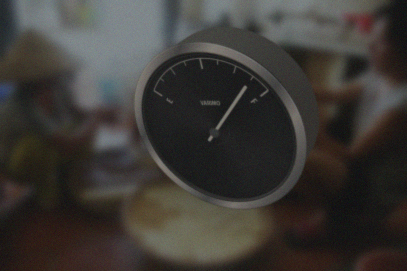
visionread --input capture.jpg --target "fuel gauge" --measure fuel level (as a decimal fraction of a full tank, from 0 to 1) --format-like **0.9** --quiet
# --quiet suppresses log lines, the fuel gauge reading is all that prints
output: **0.875**
